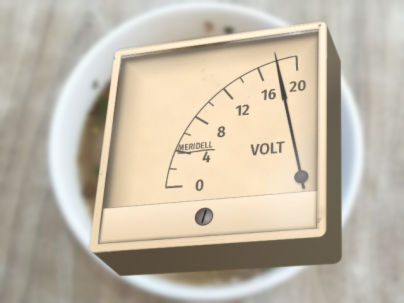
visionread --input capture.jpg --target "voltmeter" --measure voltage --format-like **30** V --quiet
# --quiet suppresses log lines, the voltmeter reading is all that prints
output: **18** V
